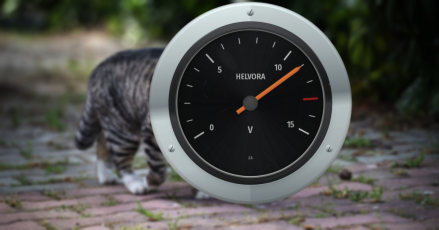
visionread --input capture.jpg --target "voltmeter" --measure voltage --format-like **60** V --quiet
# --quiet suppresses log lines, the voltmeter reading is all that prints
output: **11** V
